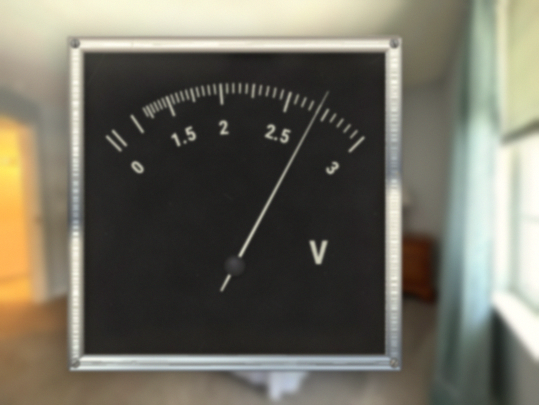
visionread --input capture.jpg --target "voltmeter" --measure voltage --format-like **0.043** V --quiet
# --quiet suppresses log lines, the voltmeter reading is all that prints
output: **2.7** V
